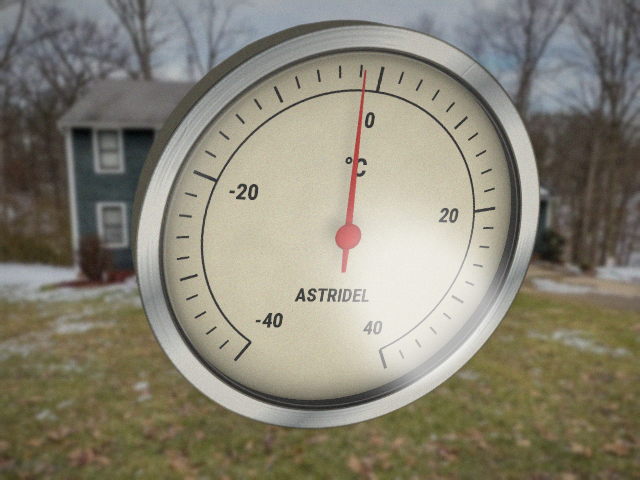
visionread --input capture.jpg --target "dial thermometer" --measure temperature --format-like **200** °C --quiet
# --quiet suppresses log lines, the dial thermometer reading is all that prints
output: **-2** °C
